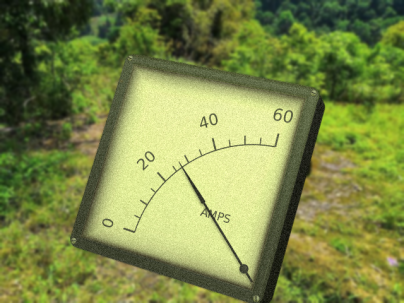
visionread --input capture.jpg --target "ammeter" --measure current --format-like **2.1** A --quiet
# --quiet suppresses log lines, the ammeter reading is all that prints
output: **27.5** A
